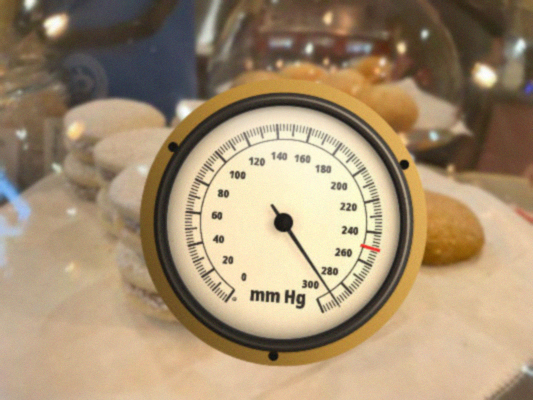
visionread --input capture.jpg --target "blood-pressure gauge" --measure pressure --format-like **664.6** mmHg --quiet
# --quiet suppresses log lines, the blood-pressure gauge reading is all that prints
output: **290** mmHg
